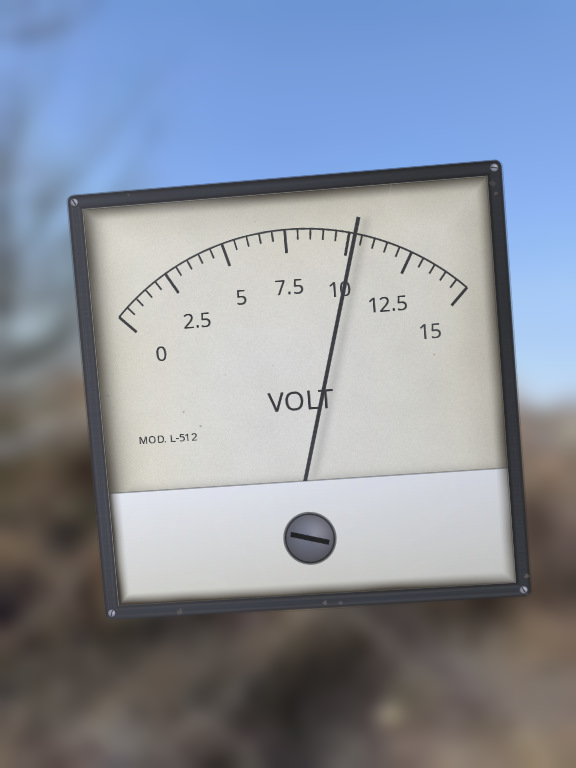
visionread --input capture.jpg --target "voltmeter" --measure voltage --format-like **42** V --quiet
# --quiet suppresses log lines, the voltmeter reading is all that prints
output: **10.25** V
